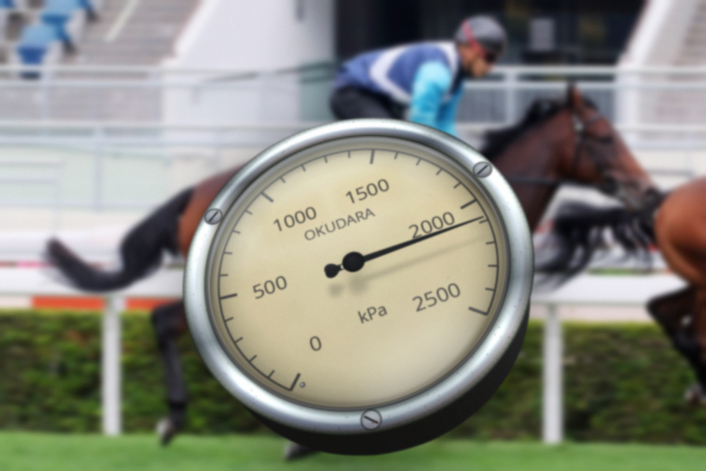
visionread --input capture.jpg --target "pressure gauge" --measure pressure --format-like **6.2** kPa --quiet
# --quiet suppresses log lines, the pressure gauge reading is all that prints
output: **2100** kPa
